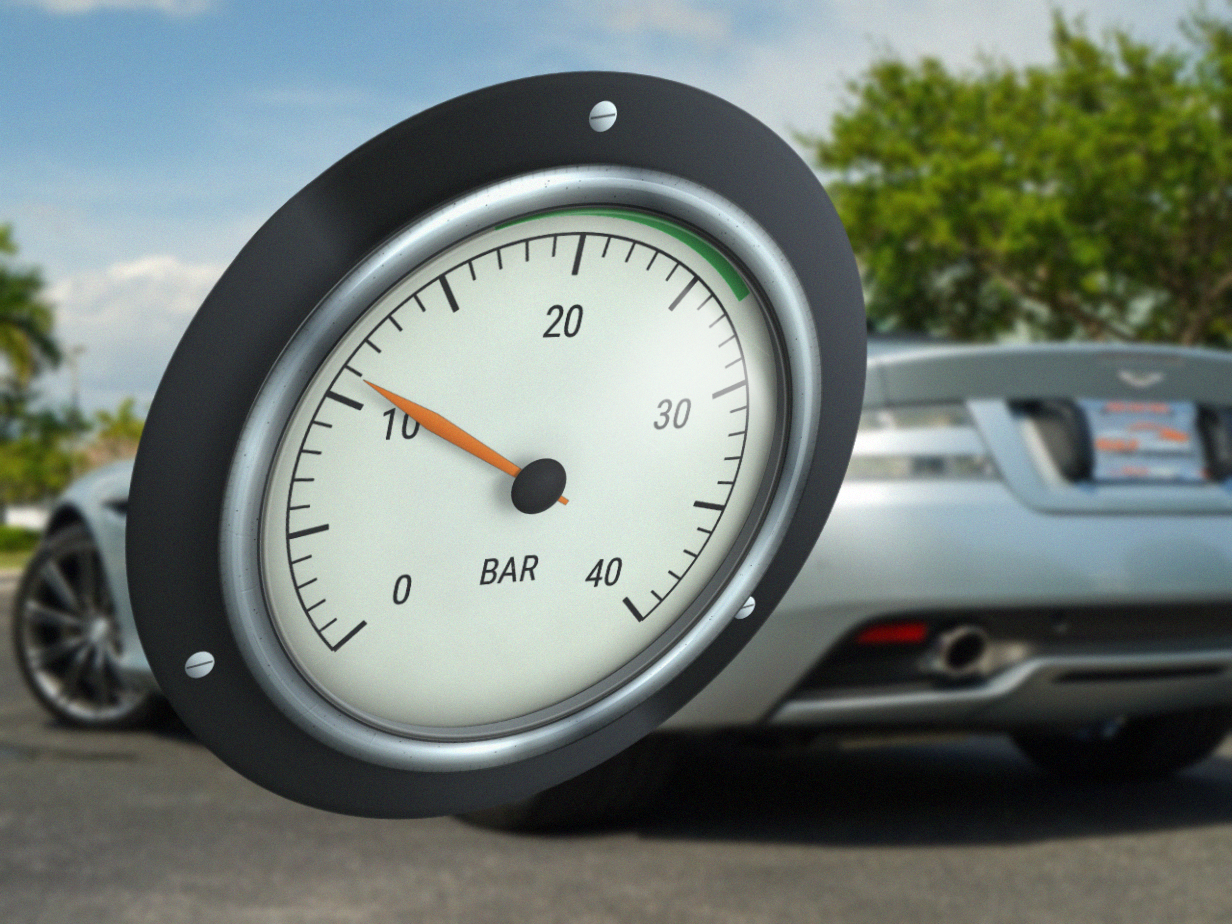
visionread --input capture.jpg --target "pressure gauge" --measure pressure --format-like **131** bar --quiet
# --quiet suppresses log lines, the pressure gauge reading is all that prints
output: **11** bar
